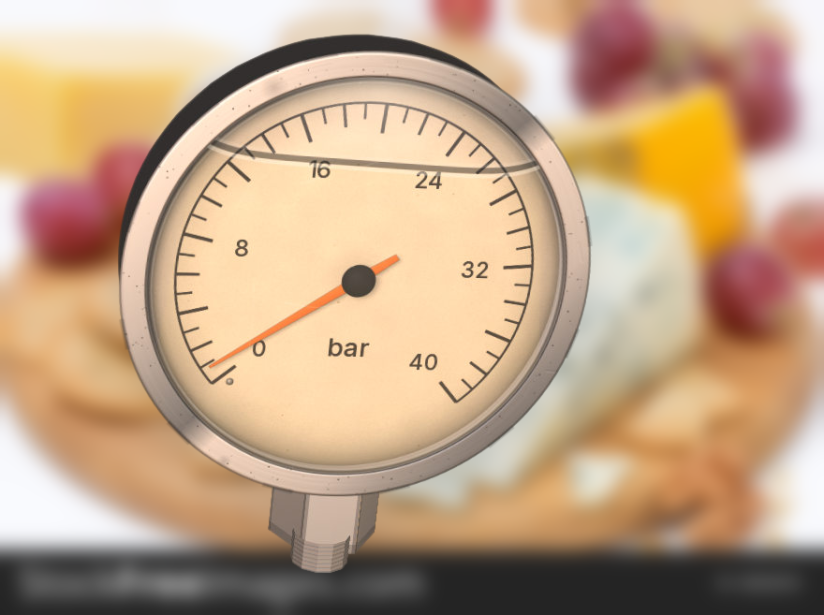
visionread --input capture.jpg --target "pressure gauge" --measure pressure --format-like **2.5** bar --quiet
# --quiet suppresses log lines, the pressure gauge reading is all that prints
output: **1** bar
